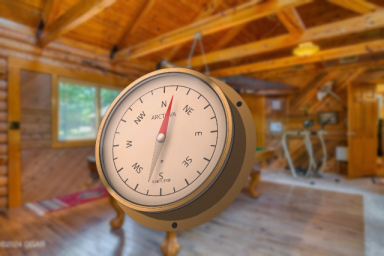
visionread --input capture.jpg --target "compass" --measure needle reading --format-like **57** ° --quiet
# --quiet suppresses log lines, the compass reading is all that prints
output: **15** °
